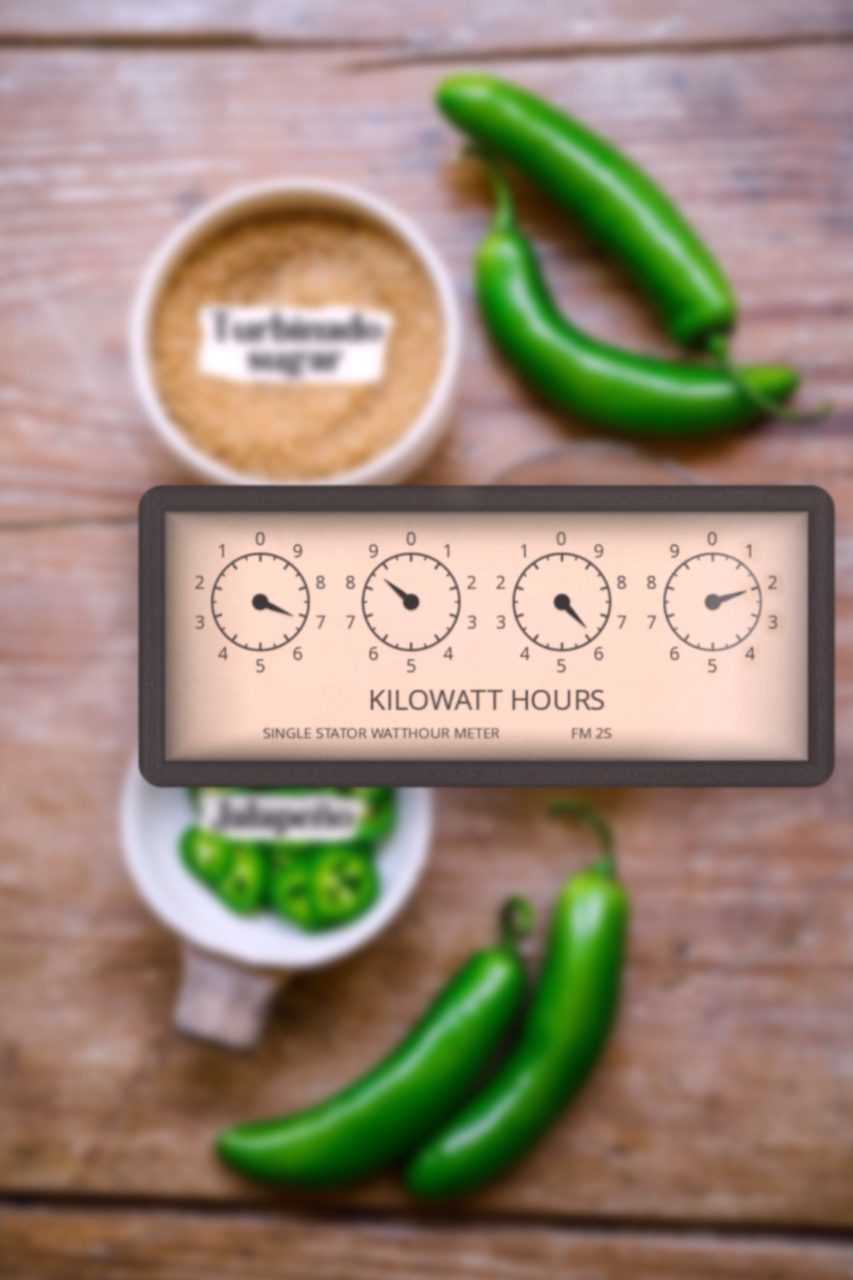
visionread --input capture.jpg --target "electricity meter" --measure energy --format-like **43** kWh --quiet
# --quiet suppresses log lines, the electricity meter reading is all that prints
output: **6862** kWh
